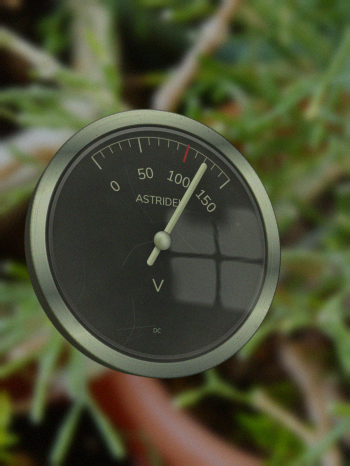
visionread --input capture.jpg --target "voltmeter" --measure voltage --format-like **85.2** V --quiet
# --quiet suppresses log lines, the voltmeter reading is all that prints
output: **120** V
